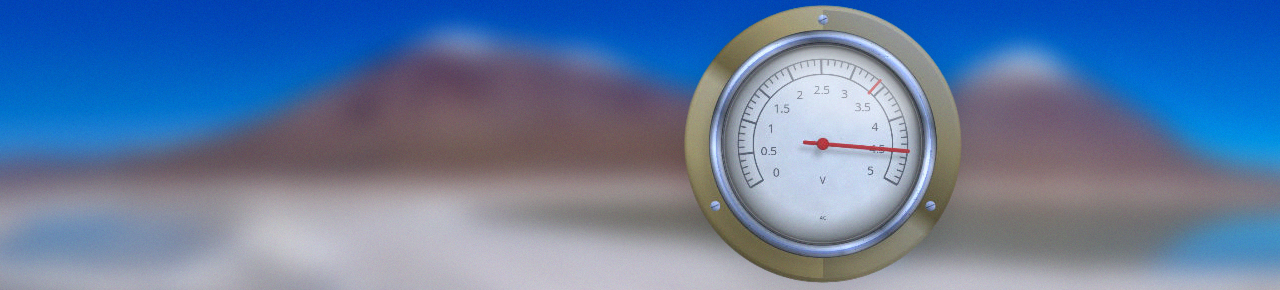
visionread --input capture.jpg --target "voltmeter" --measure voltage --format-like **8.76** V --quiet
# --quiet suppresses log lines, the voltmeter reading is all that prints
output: **4.5** V
